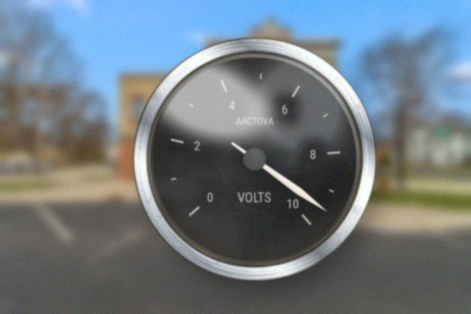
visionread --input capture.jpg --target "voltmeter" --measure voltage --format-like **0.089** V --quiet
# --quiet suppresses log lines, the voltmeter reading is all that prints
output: **9.5** V
